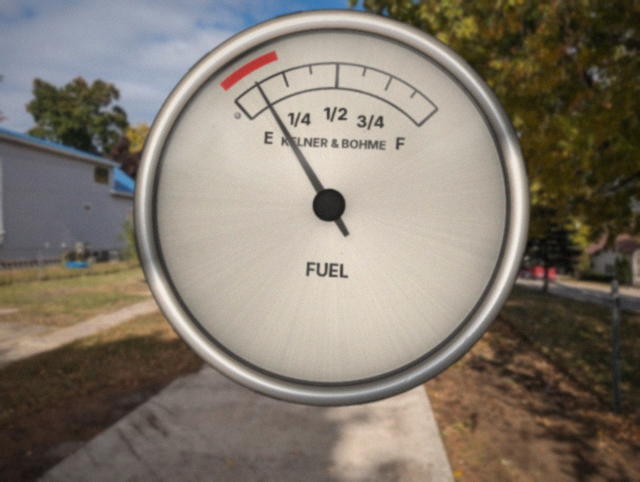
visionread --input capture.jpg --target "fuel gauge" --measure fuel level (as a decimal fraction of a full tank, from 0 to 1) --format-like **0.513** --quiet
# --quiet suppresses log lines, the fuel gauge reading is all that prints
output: **0.125**
